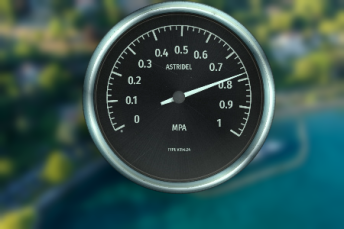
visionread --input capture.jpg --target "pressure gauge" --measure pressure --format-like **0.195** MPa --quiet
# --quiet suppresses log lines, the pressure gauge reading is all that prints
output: **0.78** MPa
